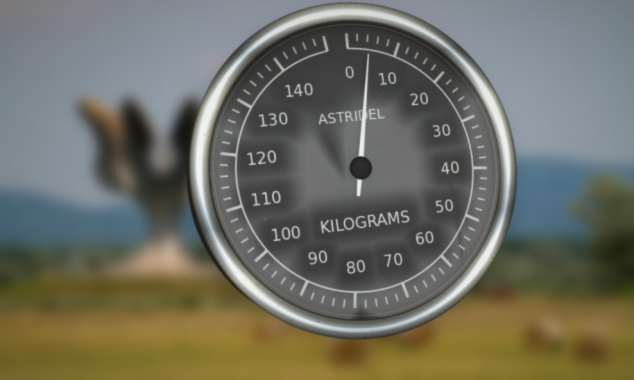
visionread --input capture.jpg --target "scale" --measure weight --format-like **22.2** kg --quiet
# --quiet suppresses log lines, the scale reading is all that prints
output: **4** kg
